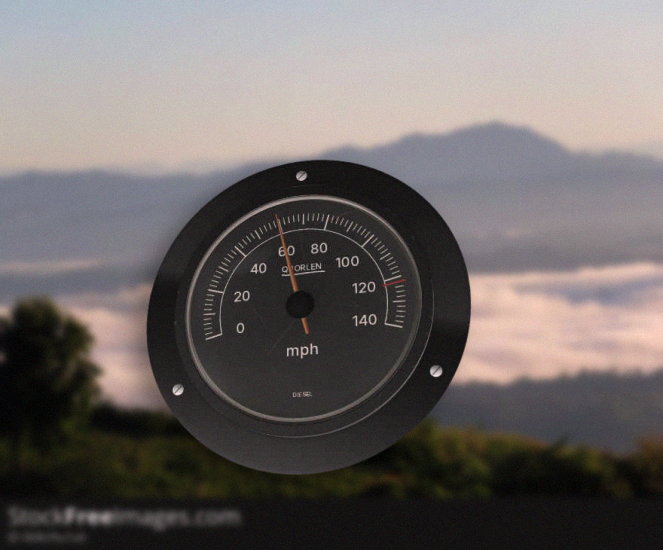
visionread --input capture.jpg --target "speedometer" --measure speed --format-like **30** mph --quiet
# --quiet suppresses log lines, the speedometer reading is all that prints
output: **60** mph
